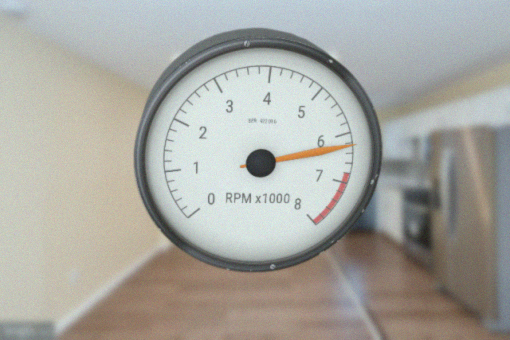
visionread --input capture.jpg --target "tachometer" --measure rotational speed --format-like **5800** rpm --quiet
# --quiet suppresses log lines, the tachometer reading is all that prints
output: **6200** rpm
